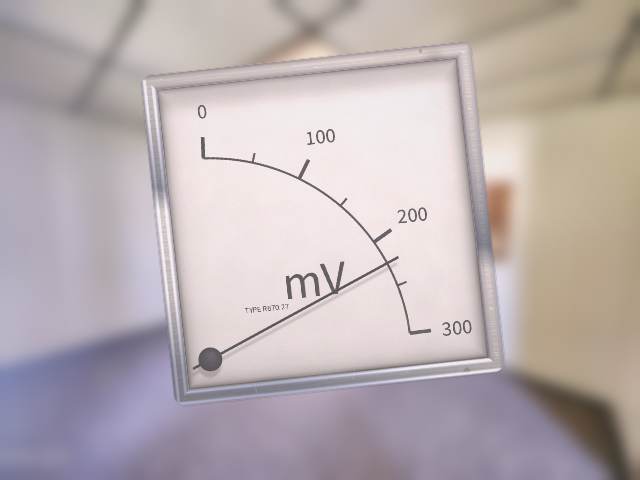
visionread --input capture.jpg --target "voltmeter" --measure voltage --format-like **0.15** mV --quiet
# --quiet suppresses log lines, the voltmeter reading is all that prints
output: **225** mV
